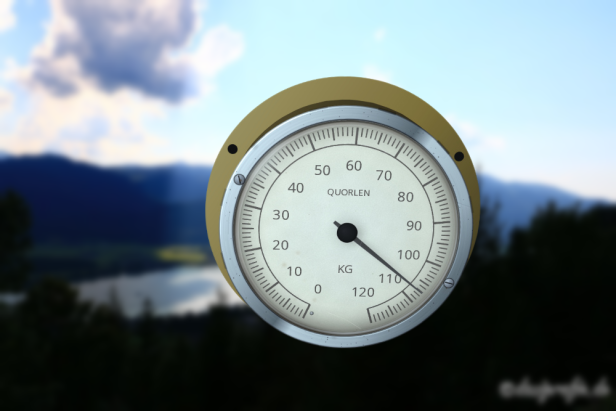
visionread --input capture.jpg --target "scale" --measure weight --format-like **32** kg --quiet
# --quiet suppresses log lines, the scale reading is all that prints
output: **107** kg
